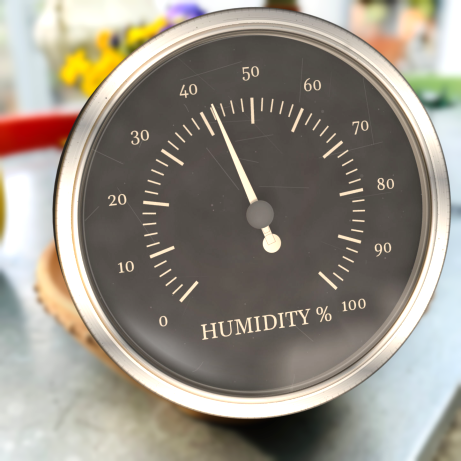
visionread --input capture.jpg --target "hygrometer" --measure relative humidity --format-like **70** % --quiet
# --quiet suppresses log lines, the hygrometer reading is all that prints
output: **42** %
